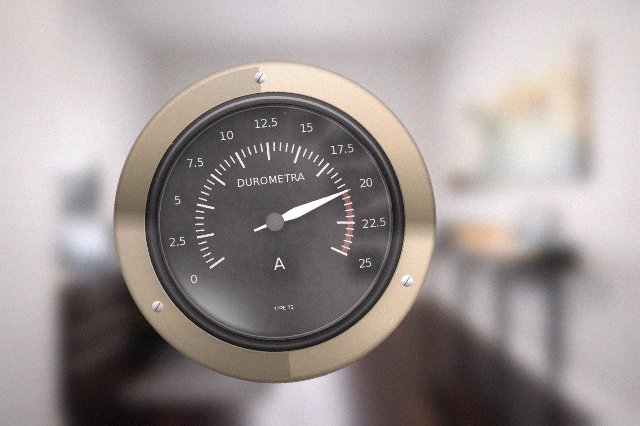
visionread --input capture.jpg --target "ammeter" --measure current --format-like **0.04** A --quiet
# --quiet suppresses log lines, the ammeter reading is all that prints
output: **20** A
